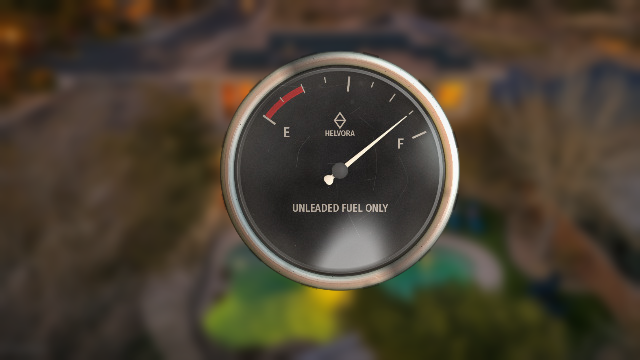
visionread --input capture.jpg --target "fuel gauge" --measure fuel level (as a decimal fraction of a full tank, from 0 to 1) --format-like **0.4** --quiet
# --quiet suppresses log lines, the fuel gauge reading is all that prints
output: **0.875**
